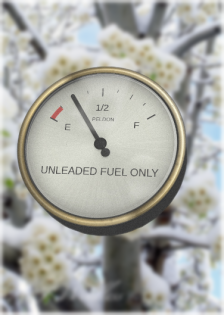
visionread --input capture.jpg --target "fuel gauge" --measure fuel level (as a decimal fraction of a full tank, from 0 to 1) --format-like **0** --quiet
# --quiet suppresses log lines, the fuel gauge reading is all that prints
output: **0.25**
